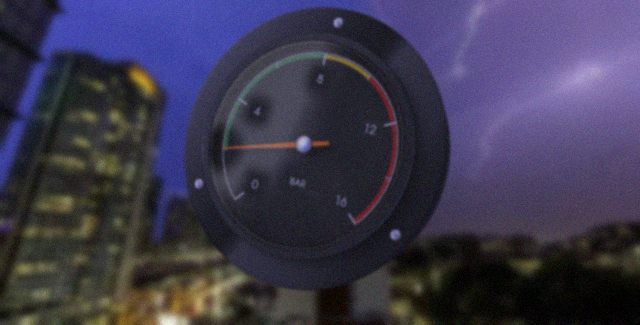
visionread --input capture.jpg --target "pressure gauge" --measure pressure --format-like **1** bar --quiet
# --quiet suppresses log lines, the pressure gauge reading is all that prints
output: **2** bar
